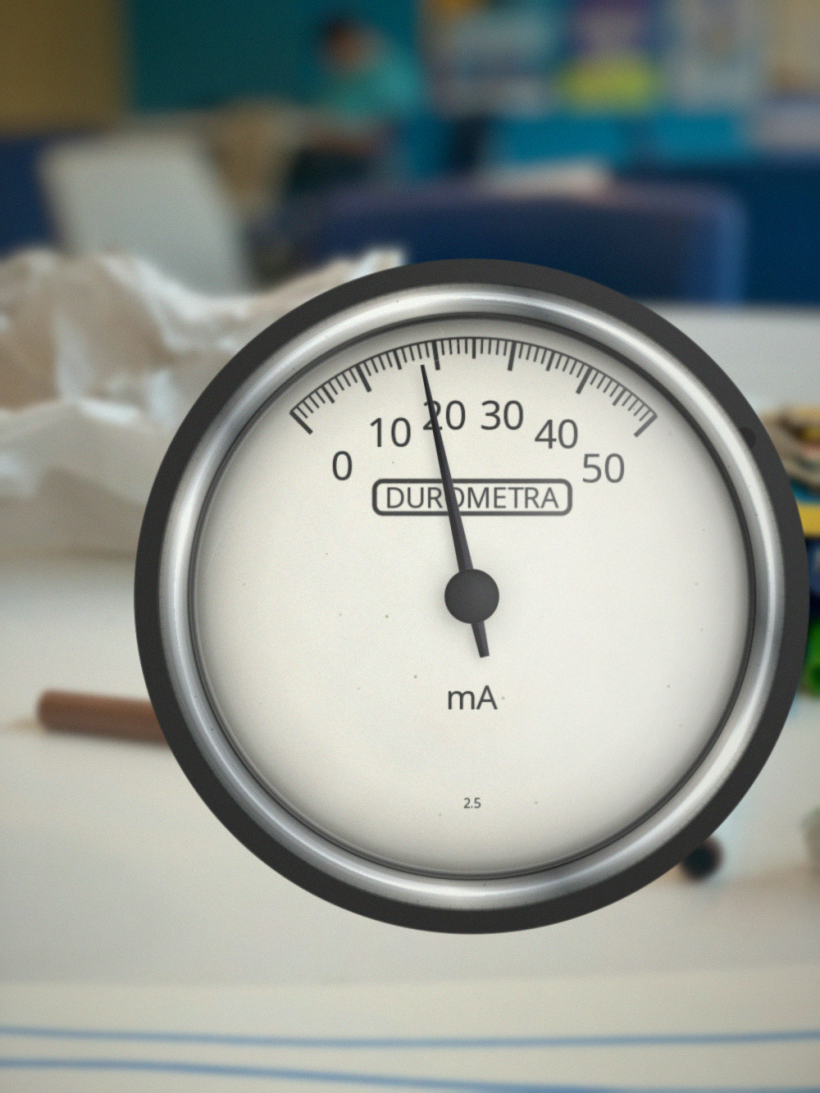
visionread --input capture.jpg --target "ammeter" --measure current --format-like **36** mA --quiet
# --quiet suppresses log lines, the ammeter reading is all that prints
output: **18** mA
